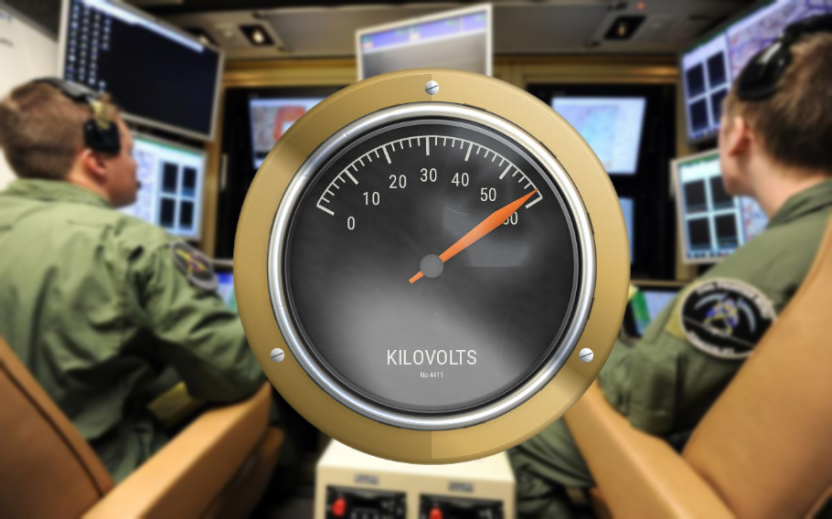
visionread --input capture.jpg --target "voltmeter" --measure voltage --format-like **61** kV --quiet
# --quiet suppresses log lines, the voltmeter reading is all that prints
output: **58** kV
